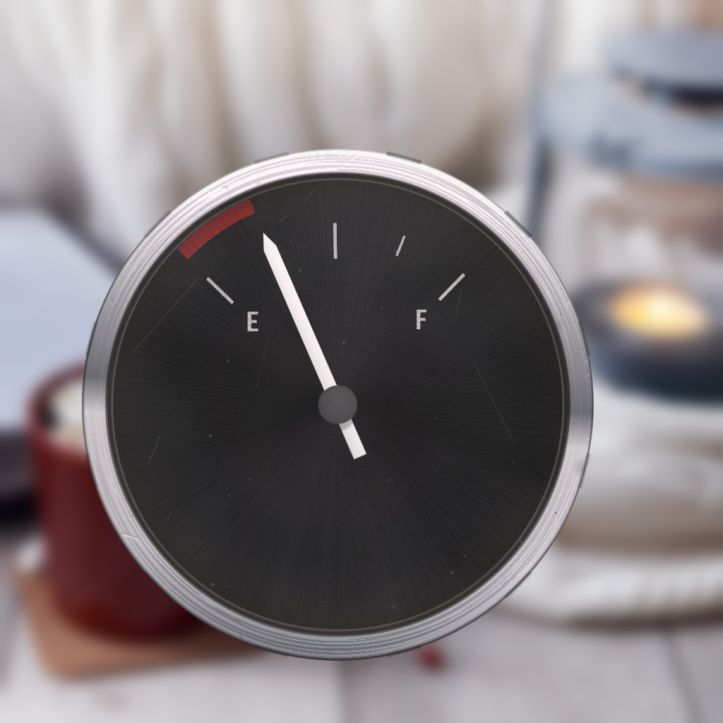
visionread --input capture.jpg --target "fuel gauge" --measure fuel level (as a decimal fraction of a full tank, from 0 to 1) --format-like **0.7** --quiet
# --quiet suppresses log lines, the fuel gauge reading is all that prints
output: **0.25**
